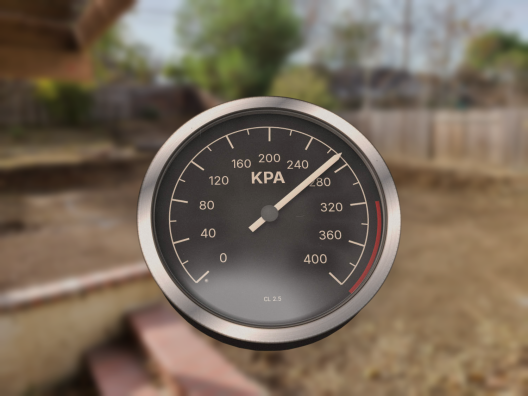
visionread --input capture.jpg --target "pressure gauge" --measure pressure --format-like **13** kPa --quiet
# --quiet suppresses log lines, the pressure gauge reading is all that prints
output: **270** kPa
